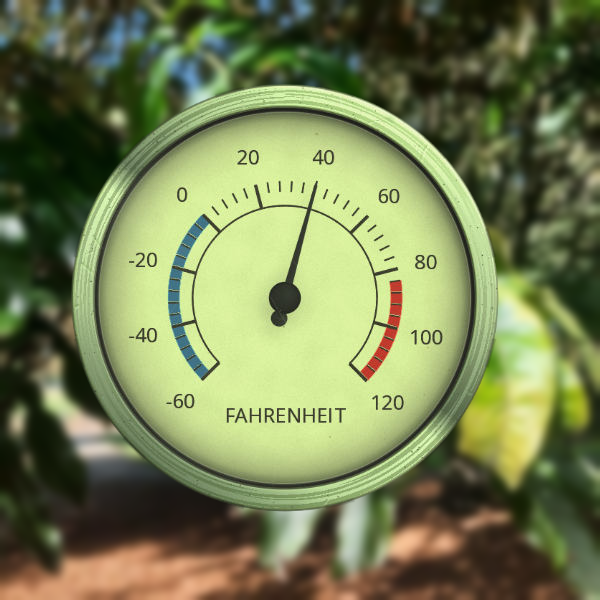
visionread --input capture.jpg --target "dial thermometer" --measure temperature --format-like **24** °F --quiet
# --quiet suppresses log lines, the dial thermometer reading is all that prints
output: **40** °F
